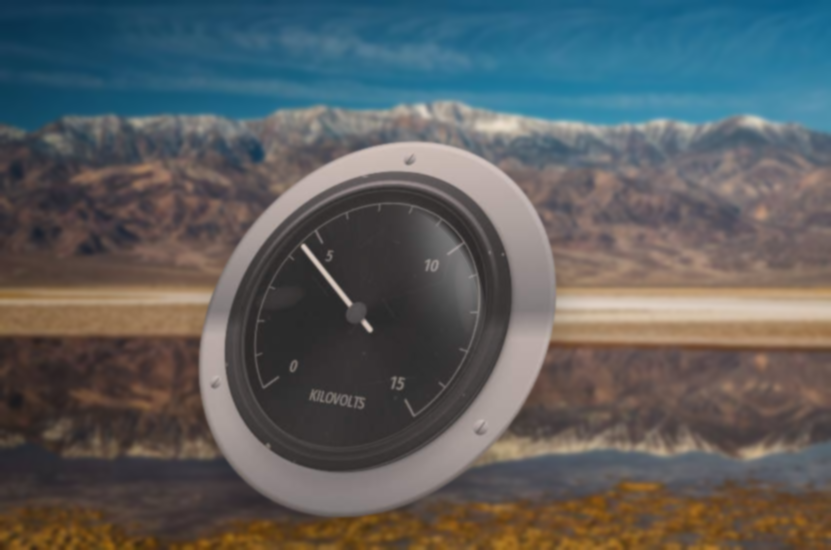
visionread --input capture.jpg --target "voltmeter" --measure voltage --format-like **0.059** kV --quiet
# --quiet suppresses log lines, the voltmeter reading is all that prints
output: **4.5** kV
